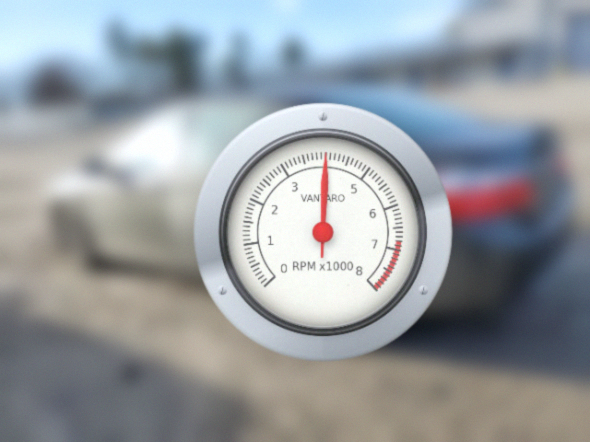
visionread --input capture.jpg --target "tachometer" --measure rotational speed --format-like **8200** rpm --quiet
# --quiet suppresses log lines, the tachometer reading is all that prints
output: **4000** rpm
